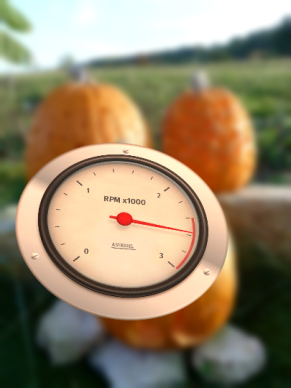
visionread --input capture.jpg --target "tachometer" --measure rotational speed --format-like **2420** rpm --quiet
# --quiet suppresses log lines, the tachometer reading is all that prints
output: **2600** rpm
